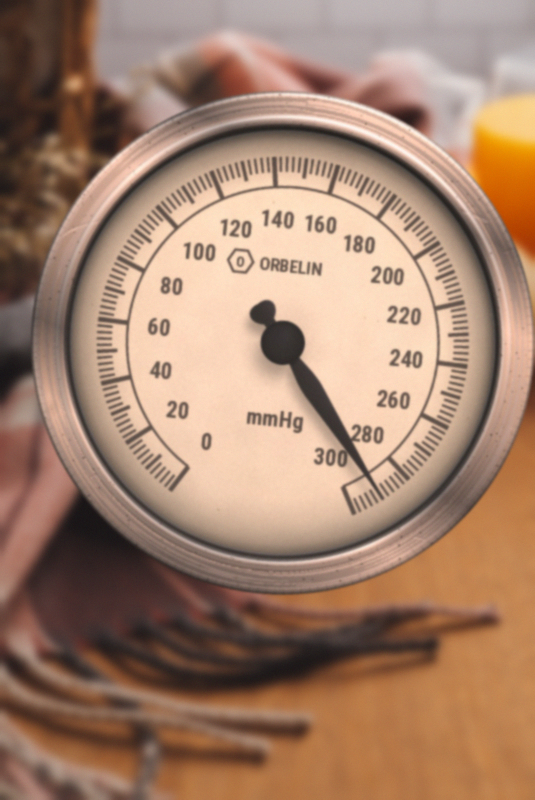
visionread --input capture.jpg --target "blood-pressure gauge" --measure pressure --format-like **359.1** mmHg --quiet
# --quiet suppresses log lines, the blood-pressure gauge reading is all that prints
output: **290** mmHg
